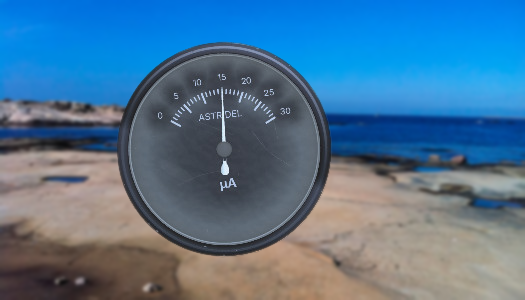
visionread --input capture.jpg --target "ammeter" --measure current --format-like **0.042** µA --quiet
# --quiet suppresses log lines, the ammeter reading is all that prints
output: **15** µA
